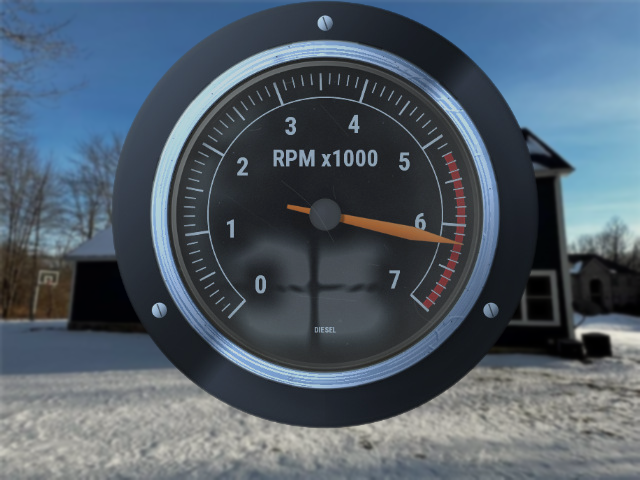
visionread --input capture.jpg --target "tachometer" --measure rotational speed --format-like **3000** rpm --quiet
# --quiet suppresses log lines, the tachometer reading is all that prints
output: **6200** rpm
